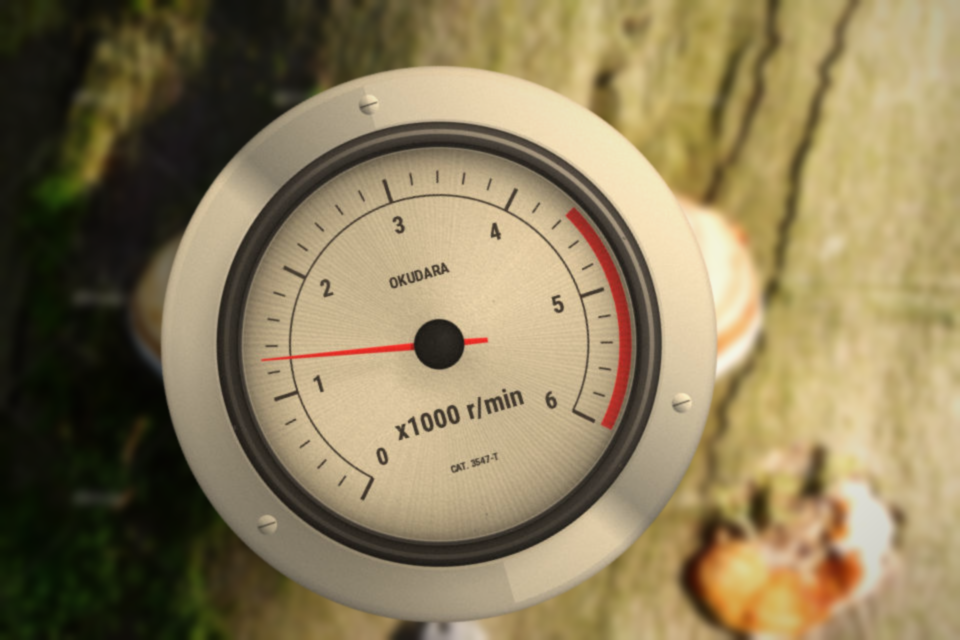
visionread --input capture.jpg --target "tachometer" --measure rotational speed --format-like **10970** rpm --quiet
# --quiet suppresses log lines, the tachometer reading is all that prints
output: **1300** rpm
